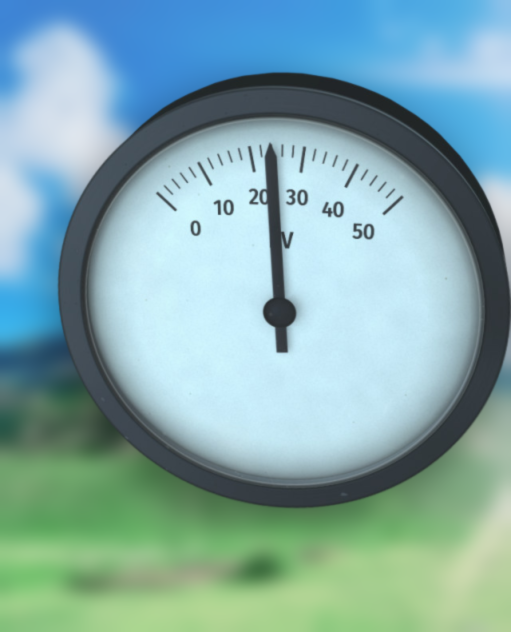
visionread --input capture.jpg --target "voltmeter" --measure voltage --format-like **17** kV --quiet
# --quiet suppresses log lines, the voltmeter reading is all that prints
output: **24** kV
